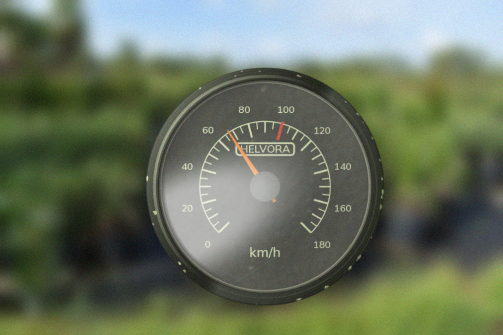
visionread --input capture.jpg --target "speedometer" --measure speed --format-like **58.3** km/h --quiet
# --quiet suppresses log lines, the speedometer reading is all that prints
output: **67.5** km/h
